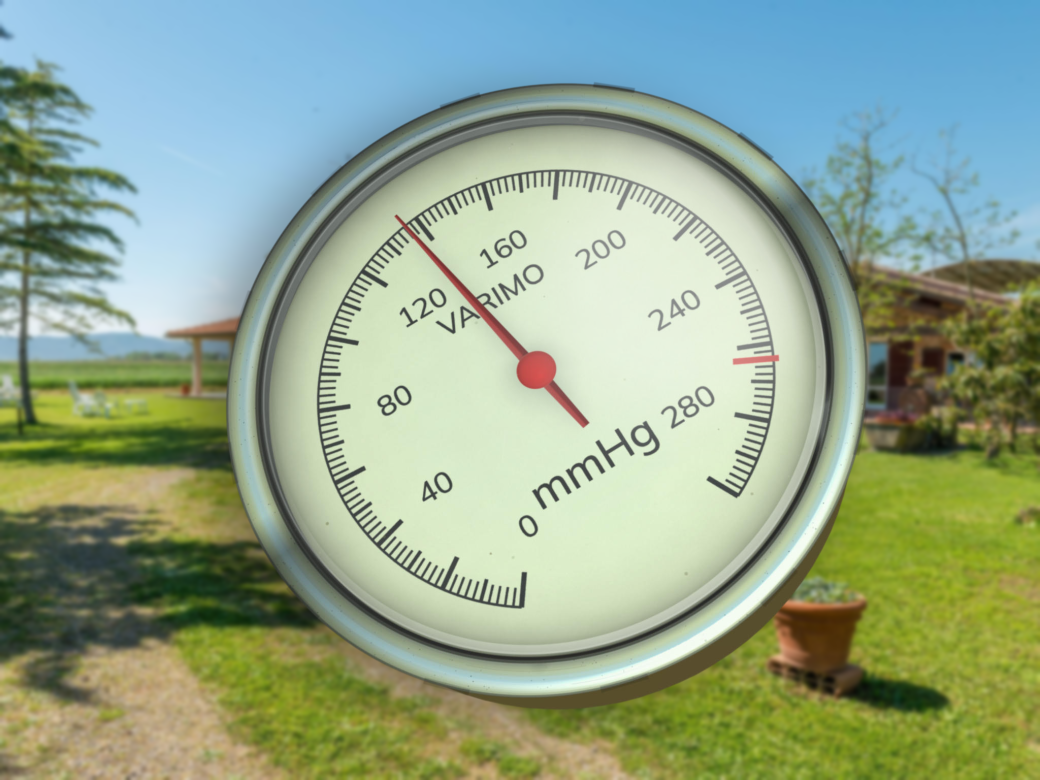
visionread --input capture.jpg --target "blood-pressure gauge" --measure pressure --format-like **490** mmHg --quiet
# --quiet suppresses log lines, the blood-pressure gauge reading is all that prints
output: **136** mmHg
